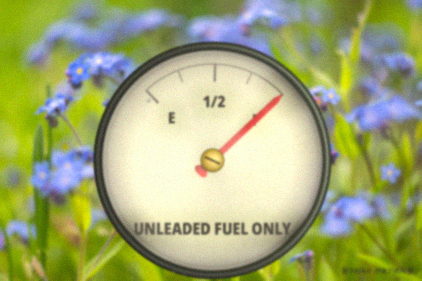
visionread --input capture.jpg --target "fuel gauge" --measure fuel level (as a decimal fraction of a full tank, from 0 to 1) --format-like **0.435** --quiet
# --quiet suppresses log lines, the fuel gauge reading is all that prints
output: **1**
